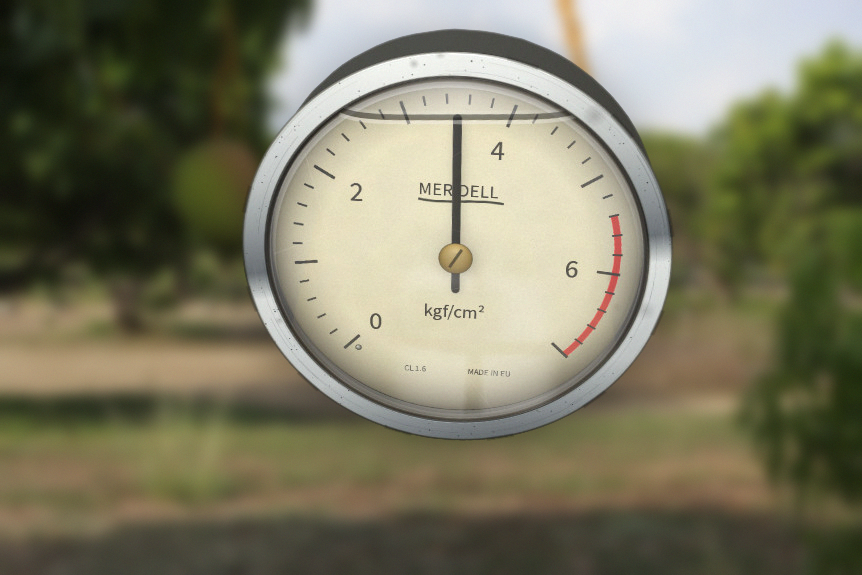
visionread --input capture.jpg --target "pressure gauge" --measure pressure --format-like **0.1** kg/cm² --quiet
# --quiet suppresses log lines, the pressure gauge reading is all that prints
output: **3.5** kg/cm²
